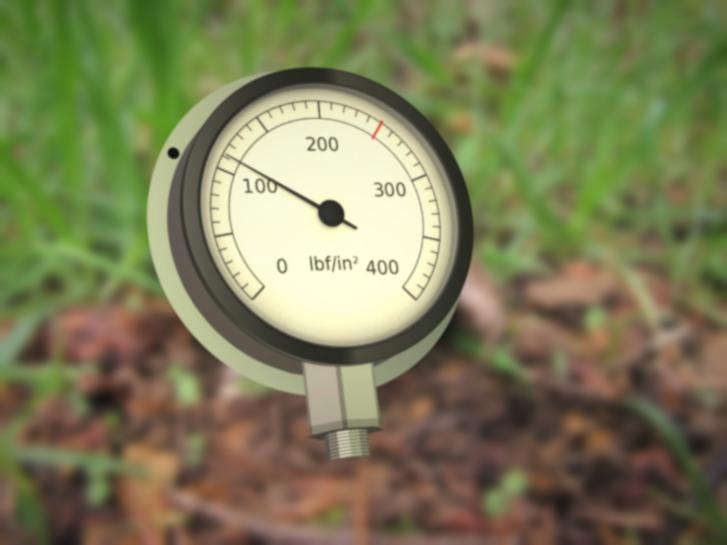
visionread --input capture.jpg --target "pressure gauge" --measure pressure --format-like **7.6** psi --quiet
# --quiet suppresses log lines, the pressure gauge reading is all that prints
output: **110** psi
